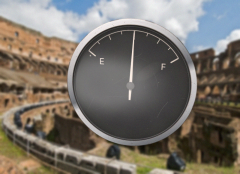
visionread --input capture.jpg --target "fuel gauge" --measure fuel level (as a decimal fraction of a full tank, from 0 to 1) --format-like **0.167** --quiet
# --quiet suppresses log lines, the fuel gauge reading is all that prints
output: **0.5**
